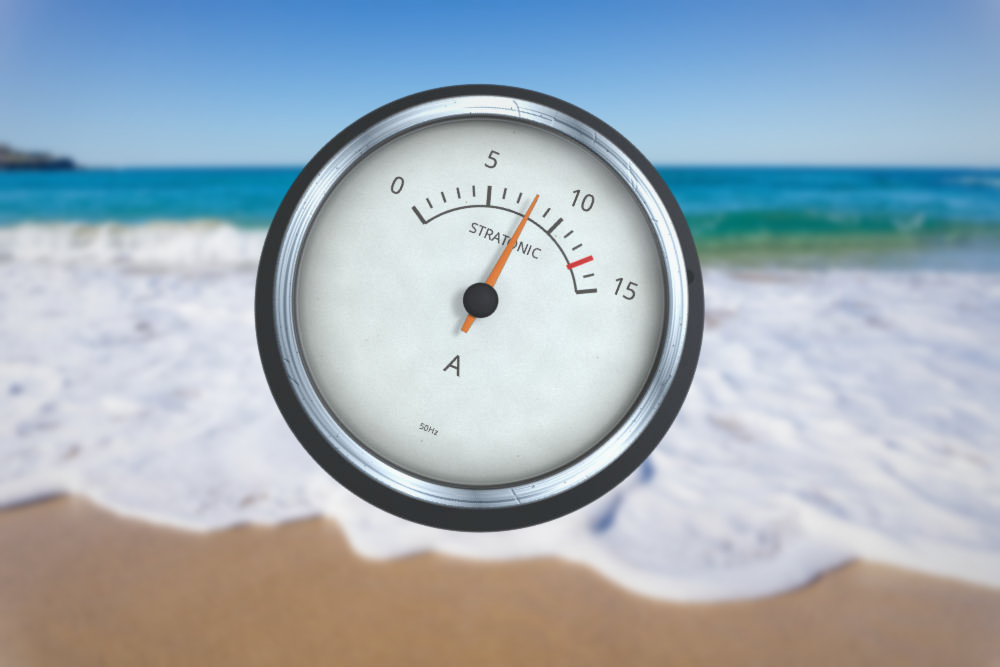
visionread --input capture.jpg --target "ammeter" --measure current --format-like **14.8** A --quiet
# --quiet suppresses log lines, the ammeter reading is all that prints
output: **8** A
